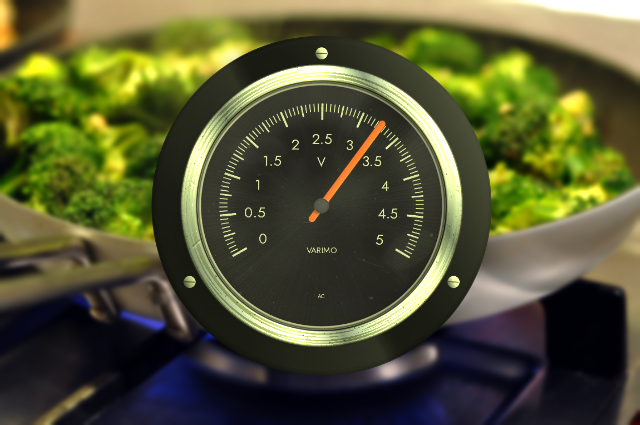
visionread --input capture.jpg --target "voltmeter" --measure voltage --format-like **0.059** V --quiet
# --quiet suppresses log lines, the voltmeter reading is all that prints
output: **3.25** V
